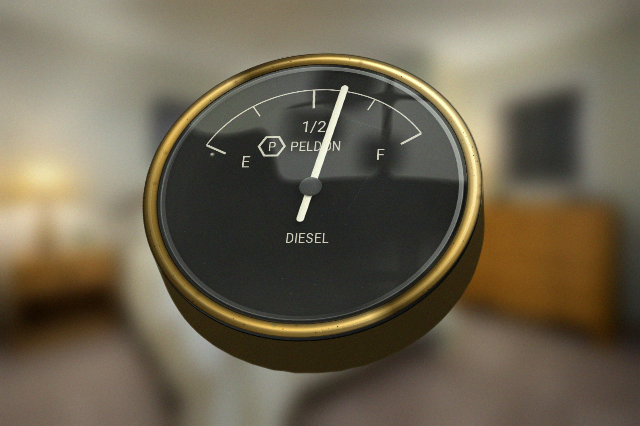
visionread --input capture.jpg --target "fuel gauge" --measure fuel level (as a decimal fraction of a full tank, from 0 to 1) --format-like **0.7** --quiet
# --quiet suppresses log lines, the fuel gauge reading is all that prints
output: **0.625**
